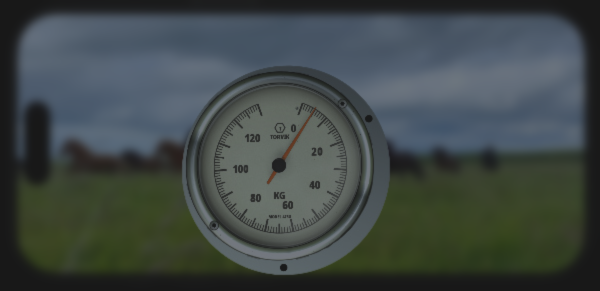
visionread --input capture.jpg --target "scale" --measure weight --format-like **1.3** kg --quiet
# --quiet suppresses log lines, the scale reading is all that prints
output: **5** kg
